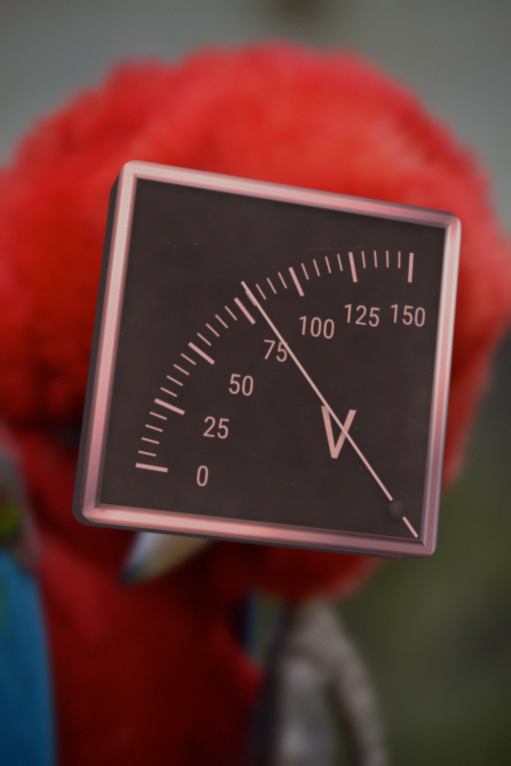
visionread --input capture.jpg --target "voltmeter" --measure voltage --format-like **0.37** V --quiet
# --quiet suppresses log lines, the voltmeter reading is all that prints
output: **80** V
